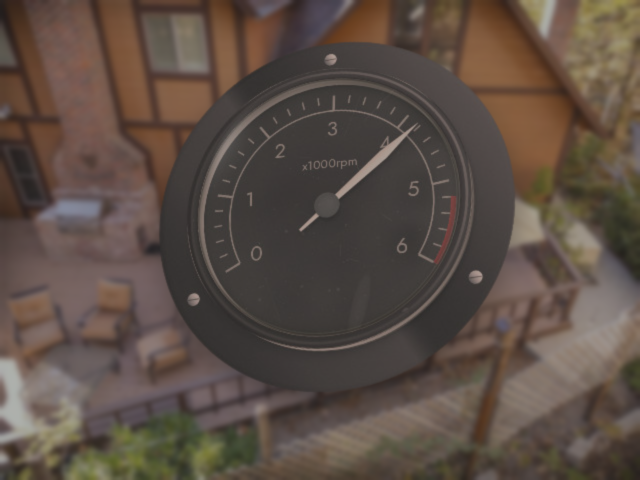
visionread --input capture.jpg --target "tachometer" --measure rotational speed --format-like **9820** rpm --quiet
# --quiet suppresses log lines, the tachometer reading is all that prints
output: **4200** rpm
